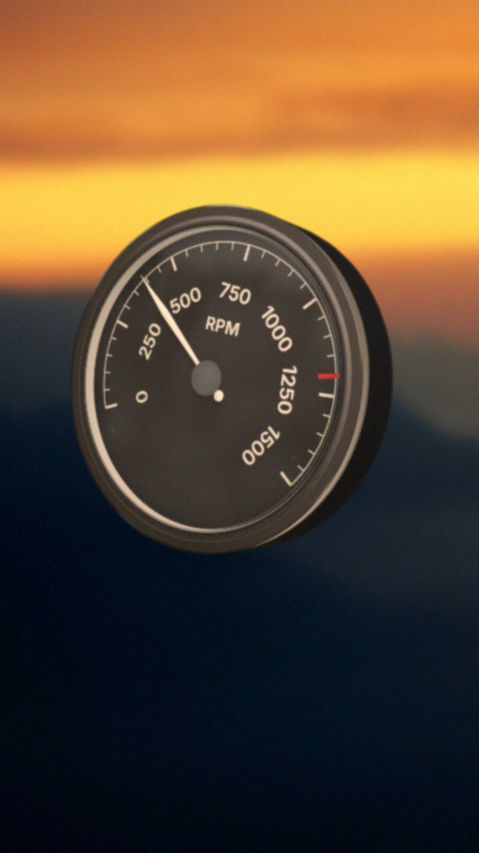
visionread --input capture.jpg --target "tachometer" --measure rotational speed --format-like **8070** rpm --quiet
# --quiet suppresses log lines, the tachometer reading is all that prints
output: **400** rpm
